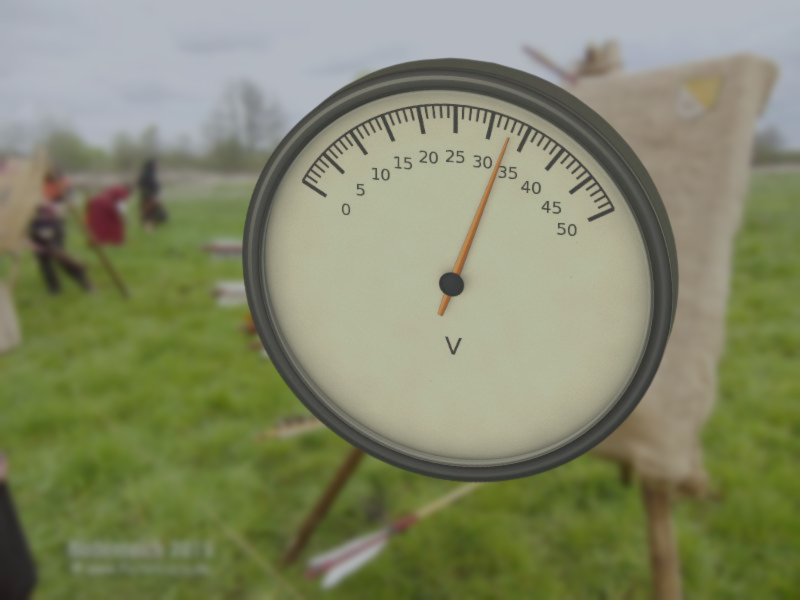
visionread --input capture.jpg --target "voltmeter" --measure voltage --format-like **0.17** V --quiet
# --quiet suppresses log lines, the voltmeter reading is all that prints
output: **33** V
